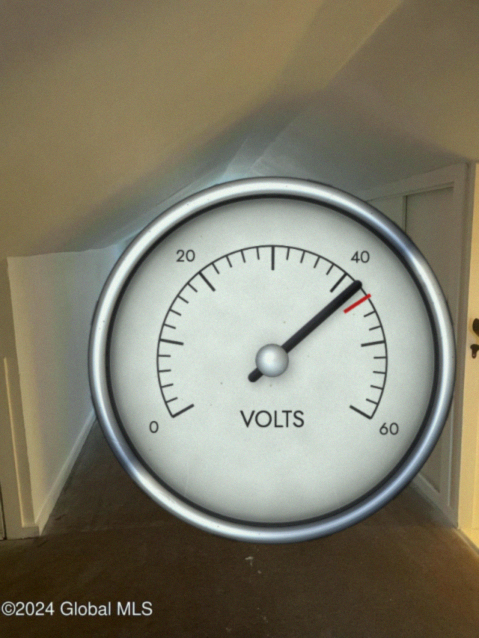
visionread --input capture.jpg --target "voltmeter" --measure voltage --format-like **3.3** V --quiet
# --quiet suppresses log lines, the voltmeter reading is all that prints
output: **42** V
